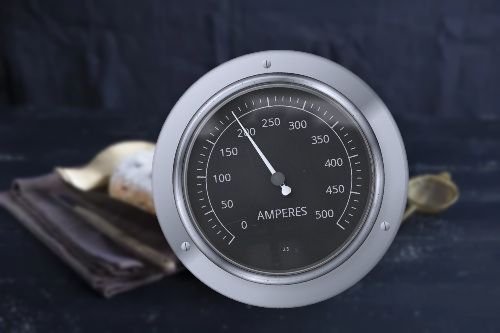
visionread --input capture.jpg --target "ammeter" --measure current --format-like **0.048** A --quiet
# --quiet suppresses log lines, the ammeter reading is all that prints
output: **200** A
